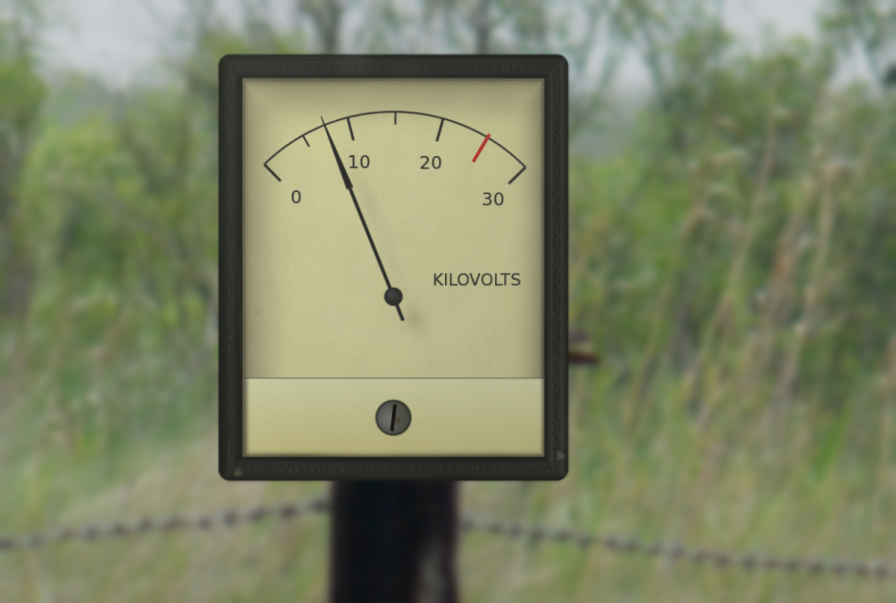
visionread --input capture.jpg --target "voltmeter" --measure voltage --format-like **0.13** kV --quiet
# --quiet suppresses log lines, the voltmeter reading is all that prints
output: **7.5** kV
